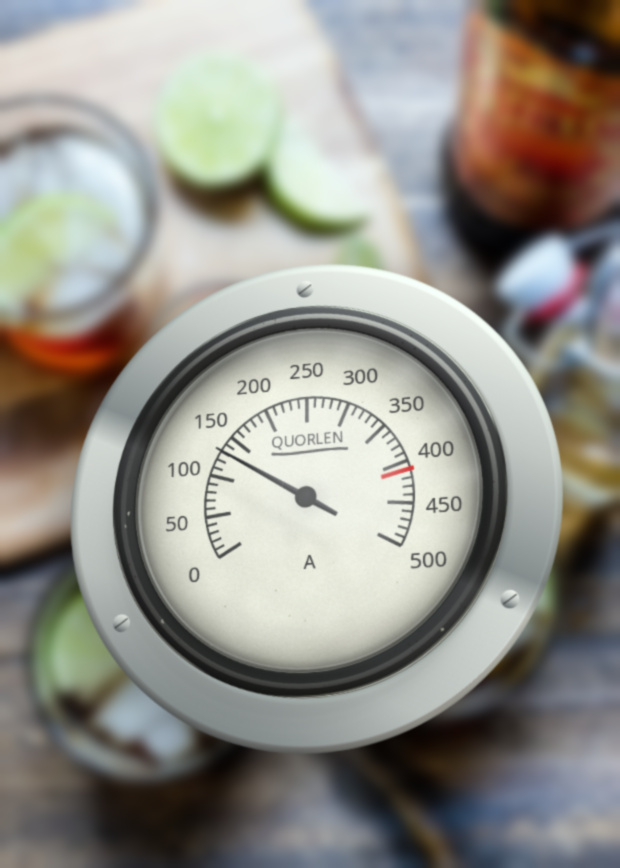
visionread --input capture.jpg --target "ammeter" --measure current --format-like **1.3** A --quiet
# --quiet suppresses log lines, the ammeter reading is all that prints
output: **130** A
